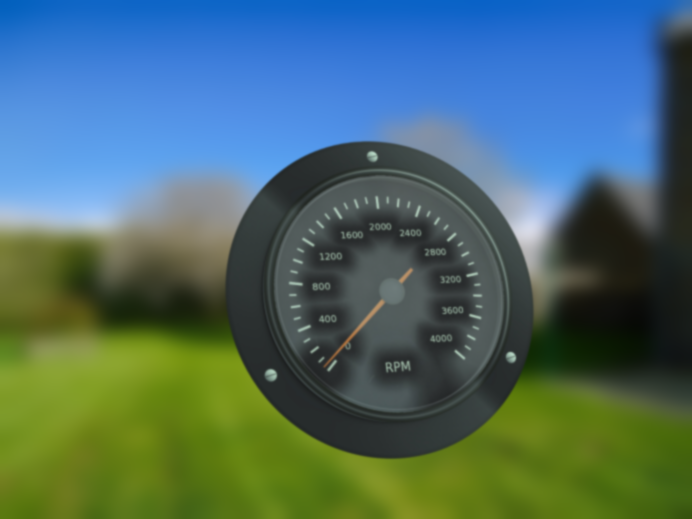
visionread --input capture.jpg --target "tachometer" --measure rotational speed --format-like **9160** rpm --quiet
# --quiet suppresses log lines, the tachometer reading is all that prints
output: **50** rpm
